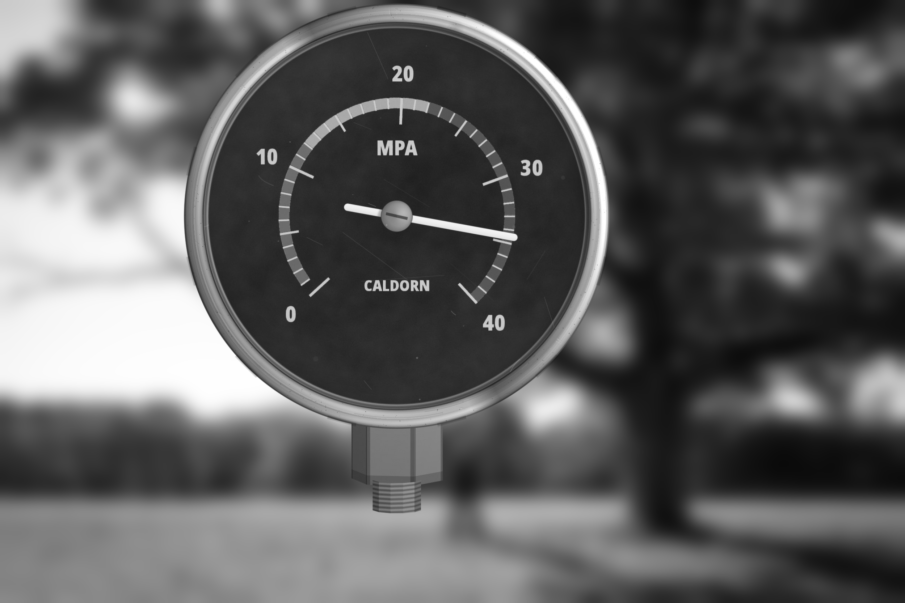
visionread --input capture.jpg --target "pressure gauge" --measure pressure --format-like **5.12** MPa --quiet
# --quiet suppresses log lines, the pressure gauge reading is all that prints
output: **34.5** MPa
